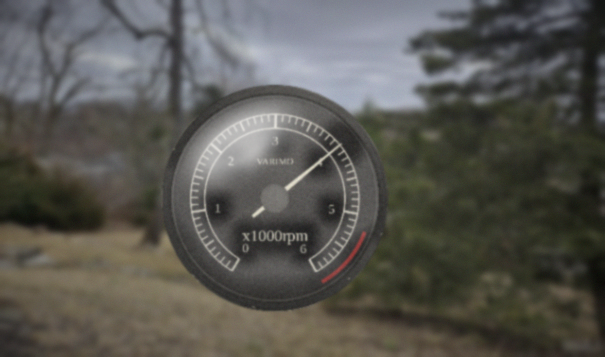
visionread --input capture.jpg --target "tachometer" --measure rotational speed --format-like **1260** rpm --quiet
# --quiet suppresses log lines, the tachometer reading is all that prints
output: **4000** rpm
